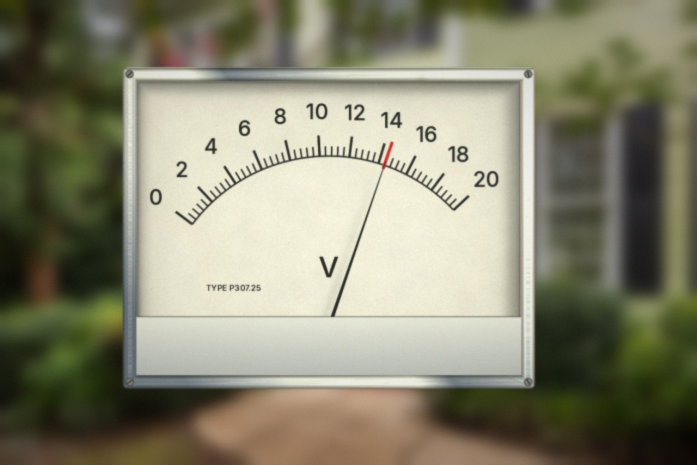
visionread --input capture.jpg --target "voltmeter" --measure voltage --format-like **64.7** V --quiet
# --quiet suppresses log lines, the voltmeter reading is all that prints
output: **14.4** V
